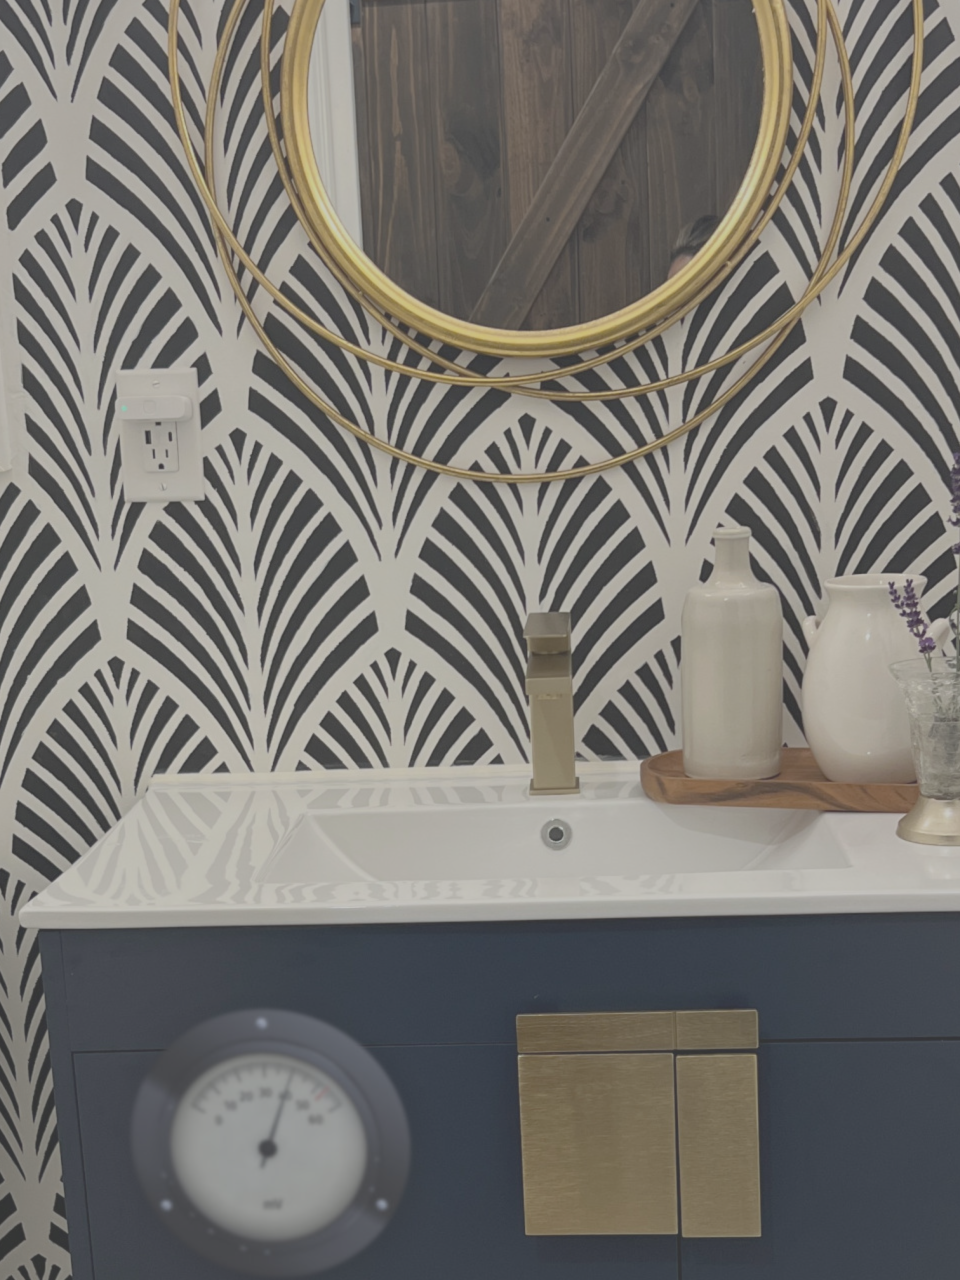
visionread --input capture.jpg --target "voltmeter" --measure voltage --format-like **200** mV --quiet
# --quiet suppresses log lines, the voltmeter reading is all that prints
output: **40** mV
